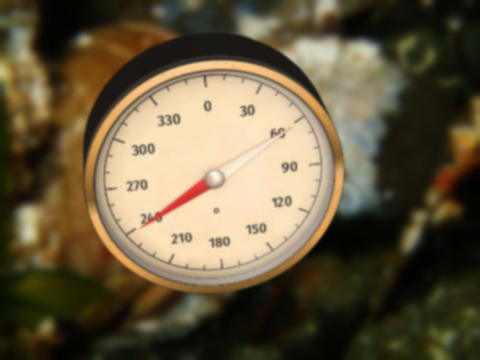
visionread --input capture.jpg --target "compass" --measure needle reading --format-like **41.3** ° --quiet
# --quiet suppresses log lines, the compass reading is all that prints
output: **240** °
